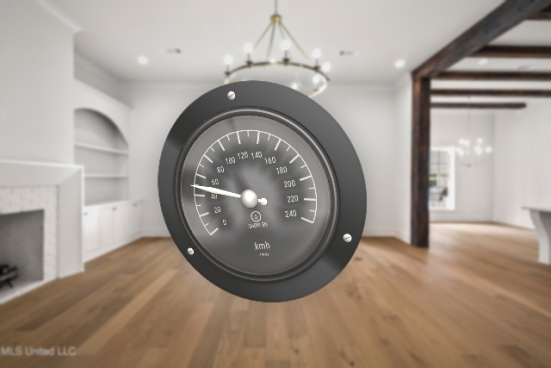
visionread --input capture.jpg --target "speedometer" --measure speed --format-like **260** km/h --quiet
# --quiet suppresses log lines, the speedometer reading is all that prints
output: **50** km/h
